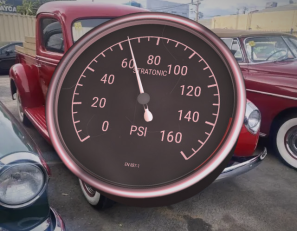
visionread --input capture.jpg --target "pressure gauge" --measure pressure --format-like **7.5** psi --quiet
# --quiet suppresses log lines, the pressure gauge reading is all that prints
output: **65** psi
